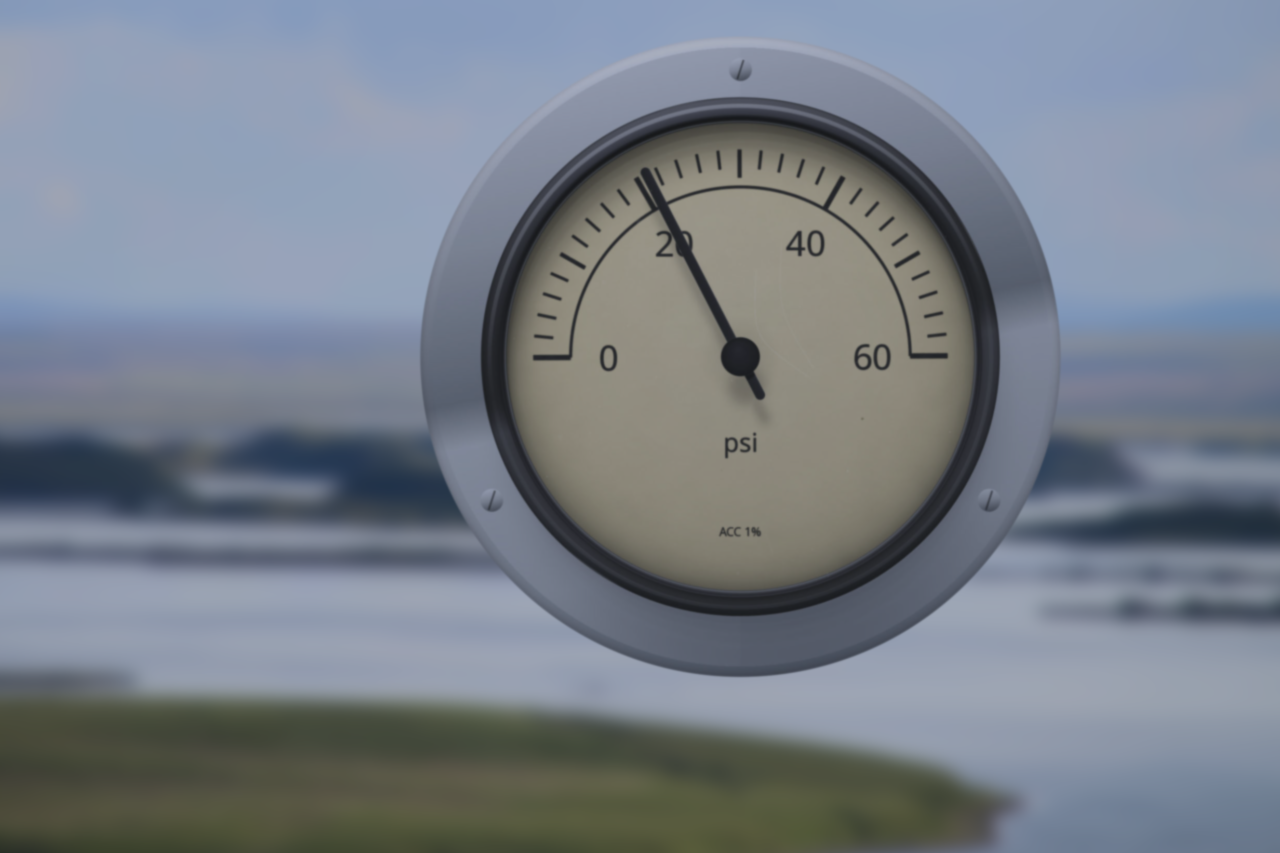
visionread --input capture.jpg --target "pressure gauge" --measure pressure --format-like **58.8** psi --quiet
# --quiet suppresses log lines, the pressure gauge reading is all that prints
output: **21** psi
